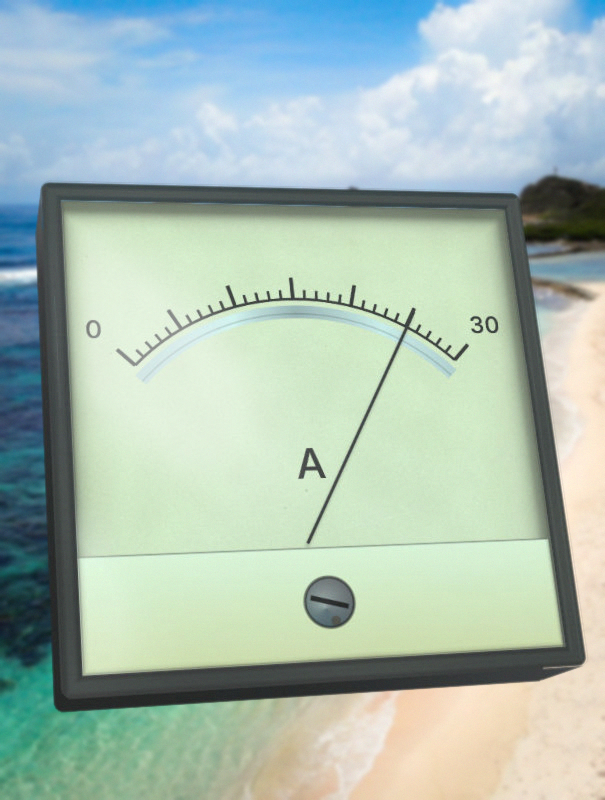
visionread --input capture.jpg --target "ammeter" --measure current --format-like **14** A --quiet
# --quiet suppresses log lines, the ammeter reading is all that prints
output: **25** A
